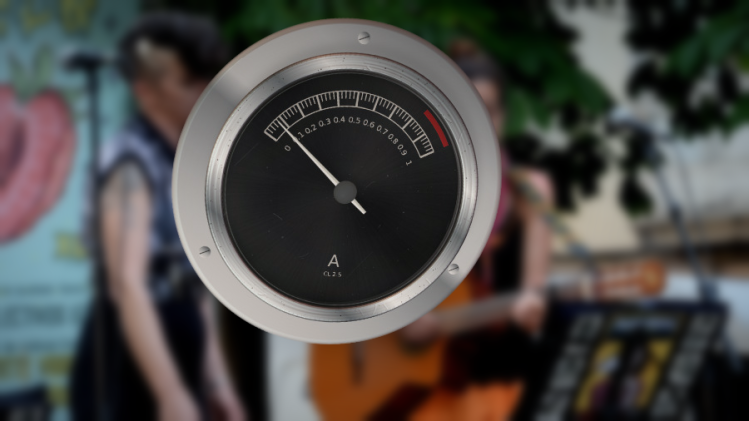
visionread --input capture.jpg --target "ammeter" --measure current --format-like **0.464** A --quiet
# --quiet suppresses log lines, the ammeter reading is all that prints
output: **0.08** A
